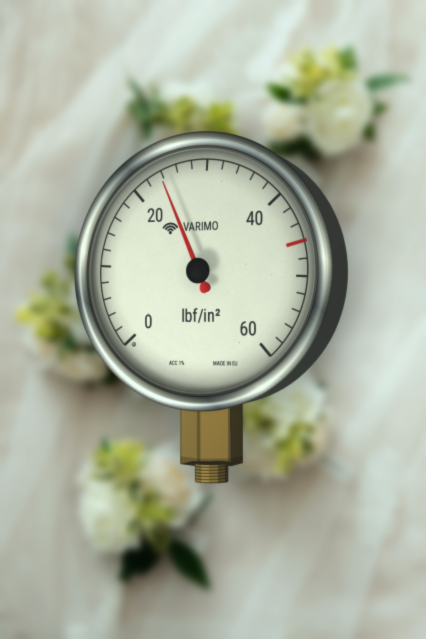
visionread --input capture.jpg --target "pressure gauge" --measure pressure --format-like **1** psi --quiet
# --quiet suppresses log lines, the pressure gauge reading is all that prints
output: **24** psi
